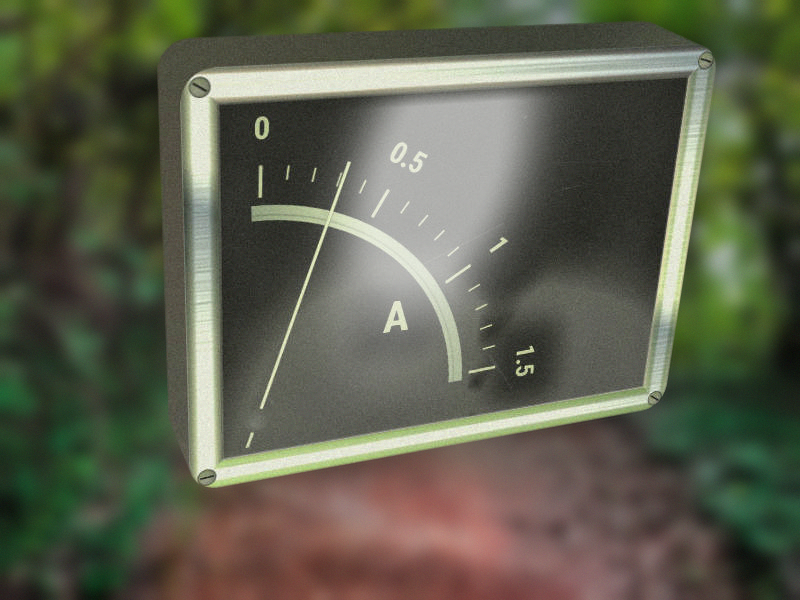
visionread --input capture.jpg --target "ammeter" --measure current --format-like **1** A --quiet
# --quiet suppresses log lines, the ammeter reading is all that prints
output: **0.3** A
